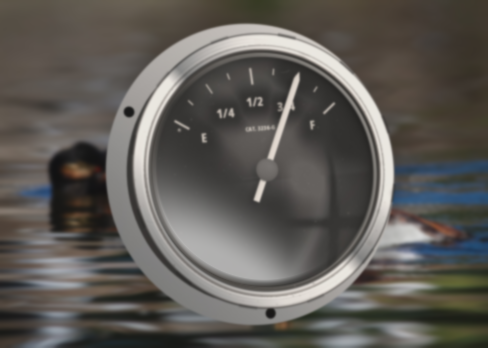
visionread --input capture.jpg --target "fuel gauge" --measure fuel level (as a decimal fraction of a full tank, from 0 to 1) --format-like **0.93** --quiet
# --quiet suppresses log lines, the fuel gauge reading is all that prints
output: **0.75**
